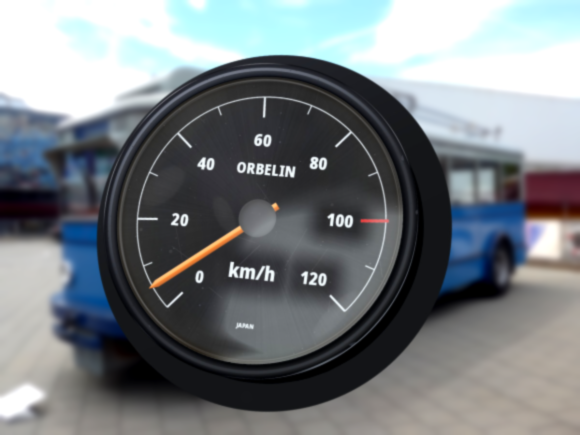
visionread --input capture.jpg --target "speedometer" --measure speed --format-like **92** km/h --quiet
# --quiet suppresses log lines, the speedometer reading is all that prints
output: **5** km/h
